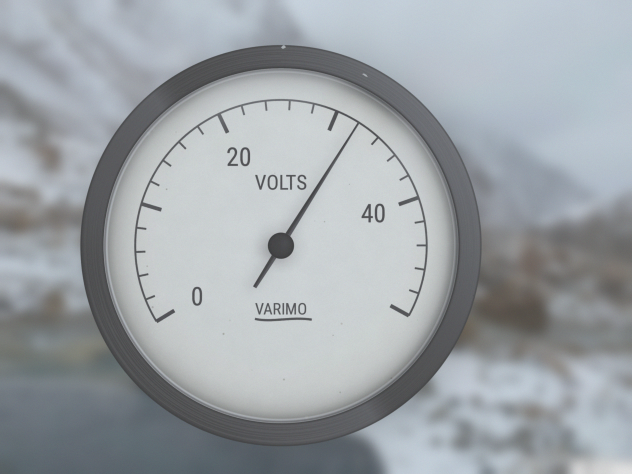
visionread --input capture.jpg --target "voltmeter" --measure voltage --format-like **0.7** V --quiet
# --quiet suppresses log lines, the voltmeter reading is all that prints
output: **32** V
